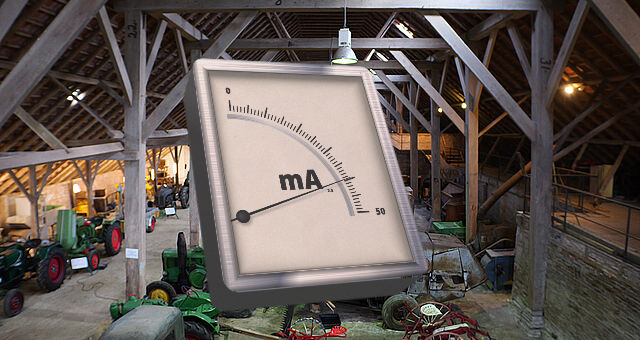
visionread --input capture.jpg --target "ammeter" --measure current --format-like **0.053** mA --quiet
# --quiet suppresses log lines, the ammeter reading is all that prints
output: **40** mA
